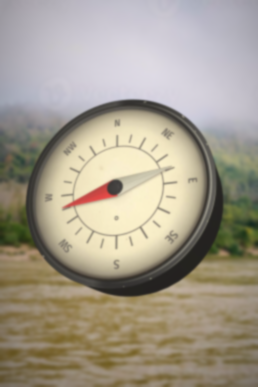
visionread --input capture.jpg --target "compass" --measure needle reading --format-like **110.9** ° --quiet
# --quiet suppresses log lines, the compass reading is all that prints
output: **255** °
